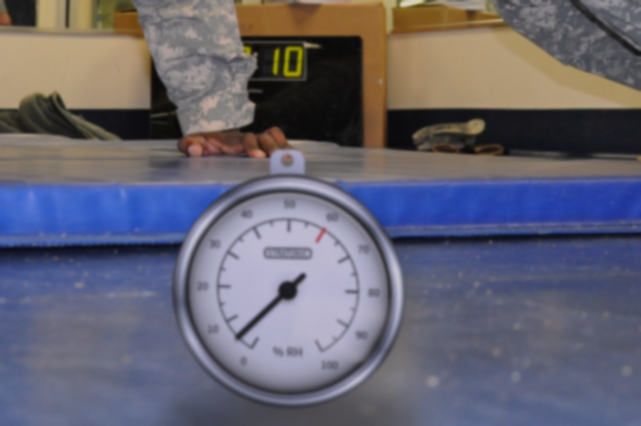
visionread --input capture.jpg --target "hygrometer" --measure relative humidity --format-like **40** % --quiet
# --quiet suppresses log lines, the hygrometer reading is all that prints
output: **5** %
